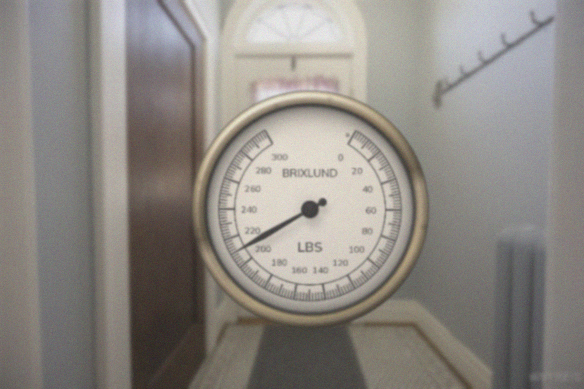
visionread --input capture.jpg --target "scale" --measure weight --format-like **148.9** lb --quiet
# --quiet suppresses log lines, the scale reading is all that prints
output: **210** lb
